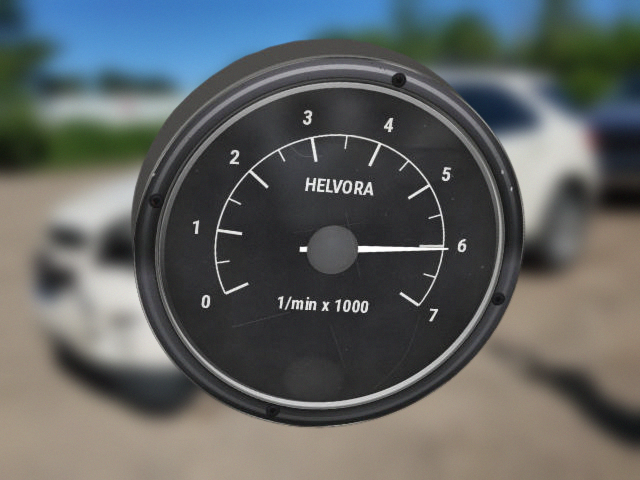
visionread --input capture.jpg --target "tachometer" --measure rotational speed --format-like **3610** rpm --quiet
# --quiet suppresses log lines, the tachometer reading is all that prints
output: **6000** rpm
